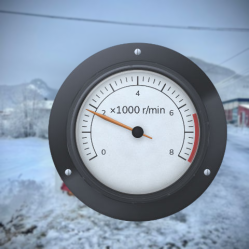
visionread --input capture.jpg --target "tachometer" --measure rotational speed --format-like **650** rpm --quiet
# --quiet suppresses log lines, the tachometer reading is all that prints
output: **1800** rpm
